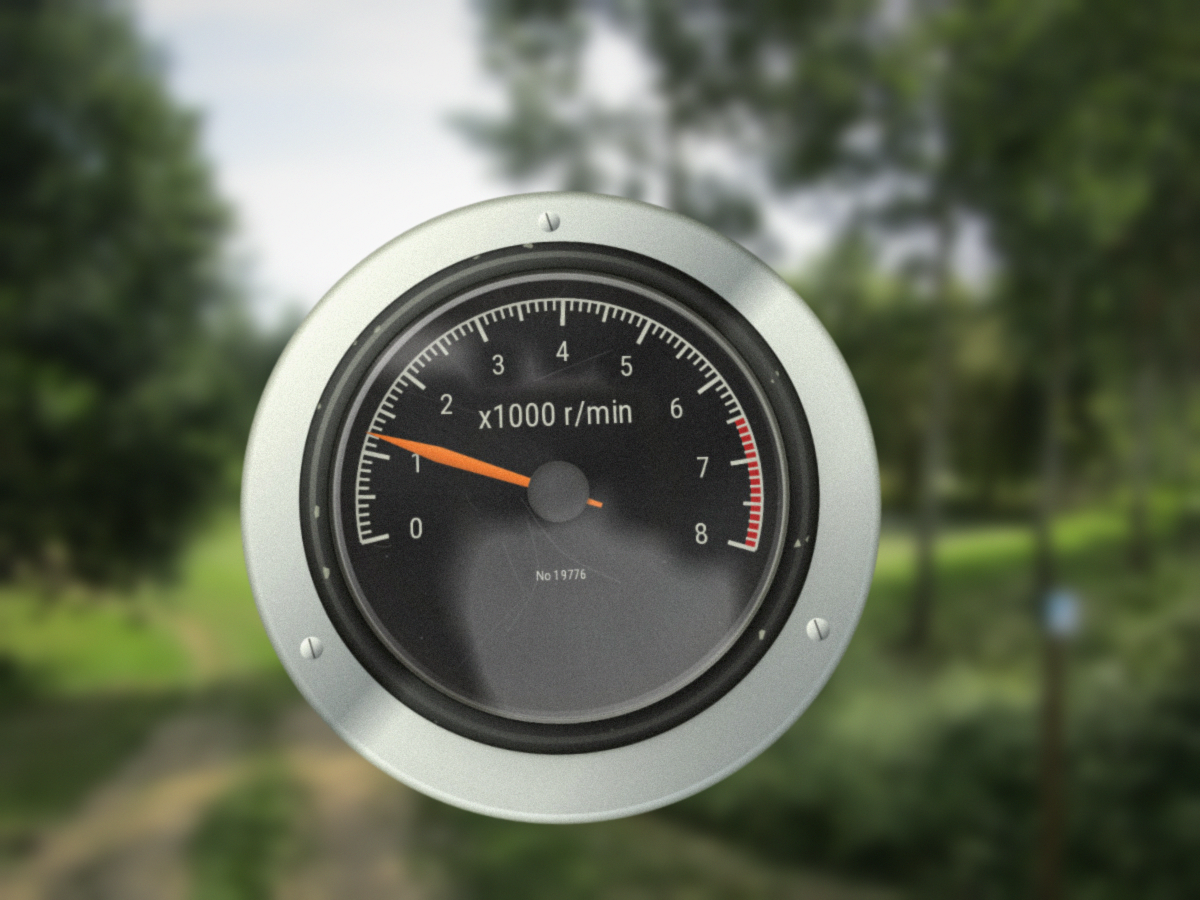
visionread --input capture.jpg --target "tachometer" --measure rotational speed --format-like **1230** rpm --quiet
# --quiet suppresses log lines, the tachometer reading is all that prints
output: **1200** rpm
